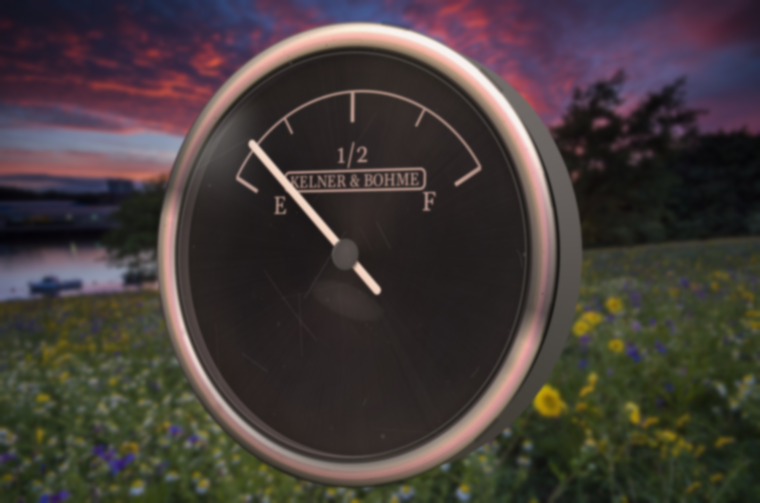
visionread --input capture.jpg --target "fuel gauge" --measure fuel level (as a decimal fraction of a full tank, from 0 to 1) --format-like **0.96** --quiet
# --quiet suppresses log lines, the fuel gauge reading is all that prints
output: **0.125**
